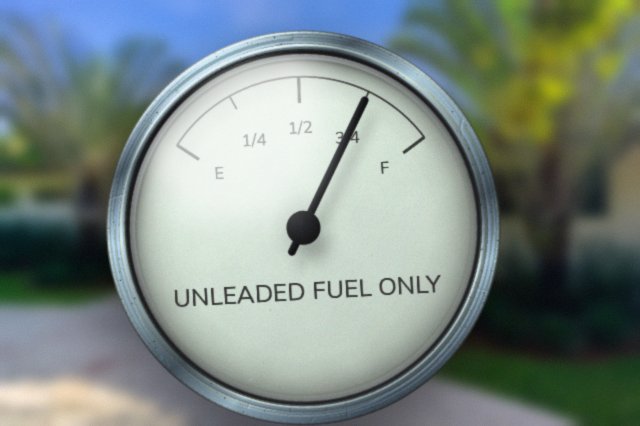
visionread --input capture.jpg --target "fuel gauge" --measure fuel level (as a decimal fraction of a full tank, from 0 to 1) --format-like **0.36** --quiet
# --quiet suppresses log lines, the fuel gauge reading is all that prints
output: **0.75**
